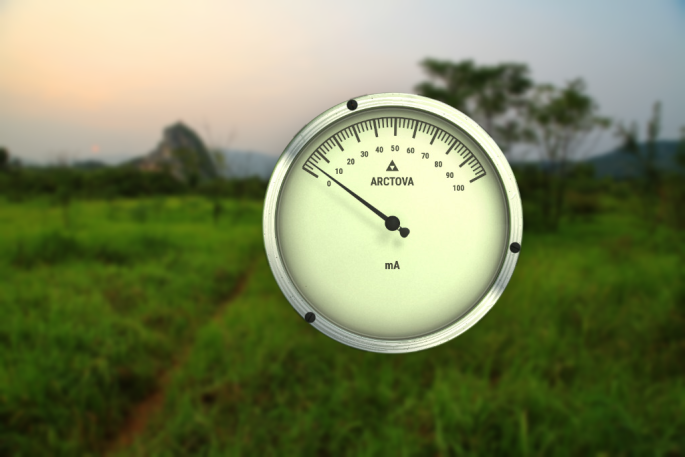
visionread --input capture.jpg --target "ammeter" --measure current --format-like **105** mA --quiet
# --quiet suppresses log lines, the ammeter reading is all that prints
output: **4** mA
